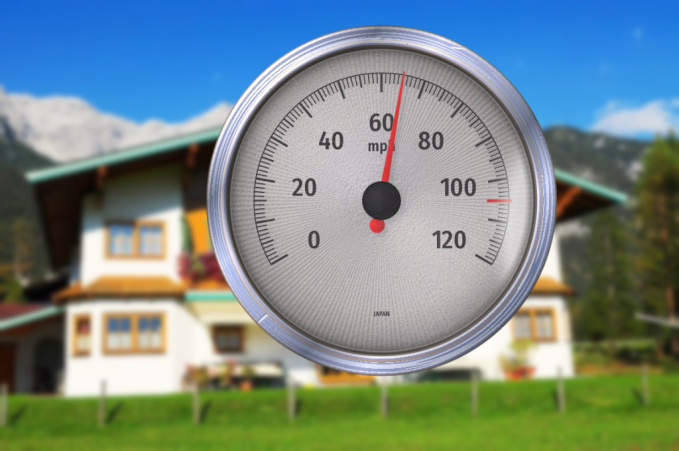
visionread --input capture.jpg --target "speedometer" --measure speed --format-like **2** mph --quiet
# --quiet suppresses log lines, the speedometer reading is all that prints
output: **65** mph
